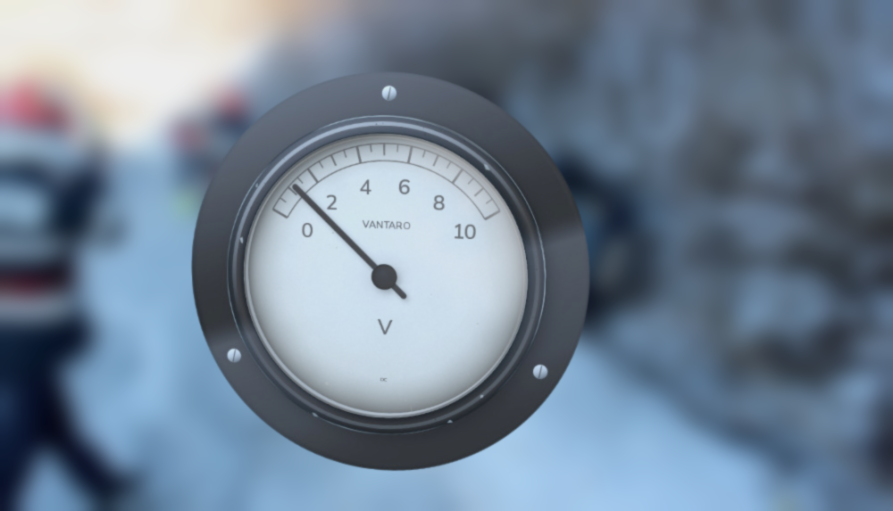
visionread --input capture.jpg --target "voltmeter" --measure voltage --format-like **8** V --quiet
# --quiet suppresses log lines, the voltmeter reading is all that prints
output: **1.25** V
